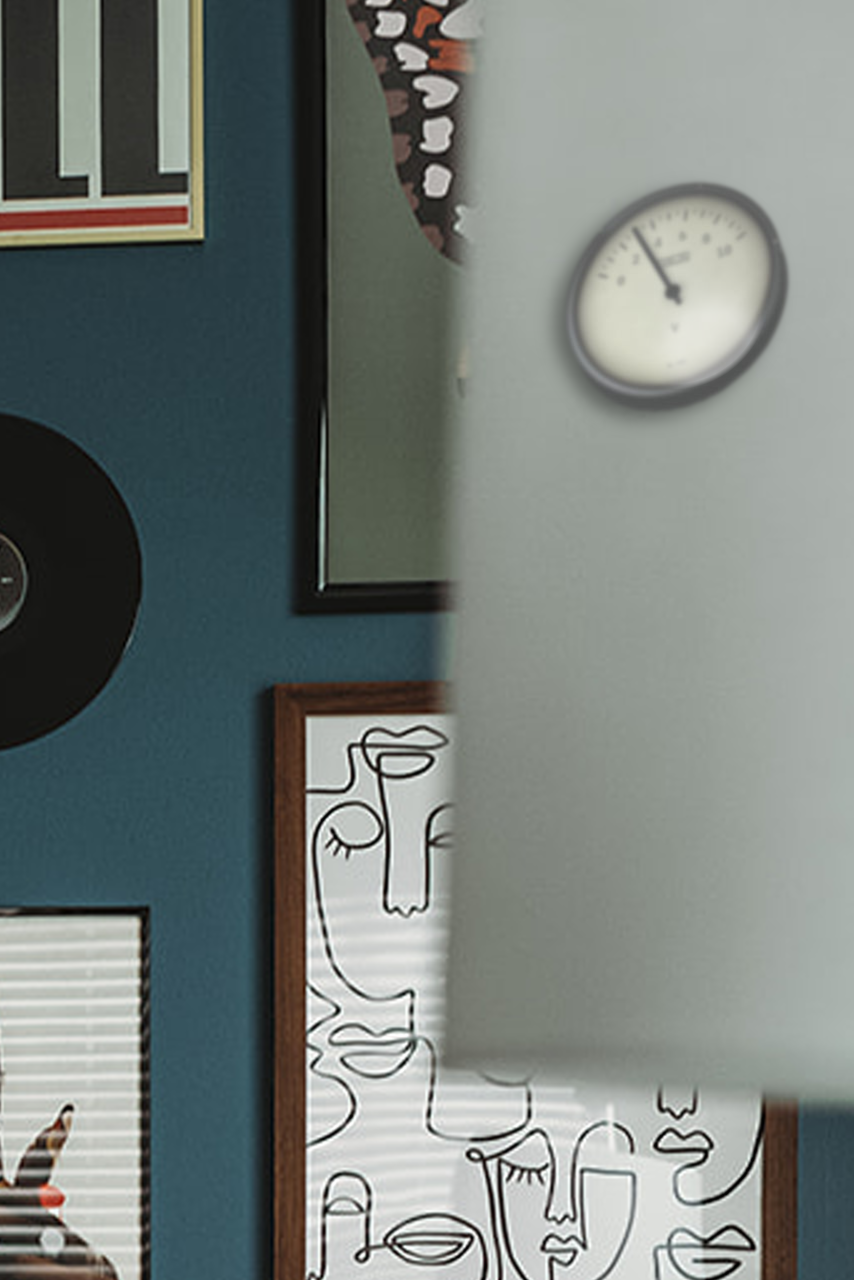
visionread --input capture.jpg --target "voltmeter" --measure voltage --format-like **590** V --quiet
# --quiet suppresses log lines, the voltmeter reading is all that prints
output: **3** V
